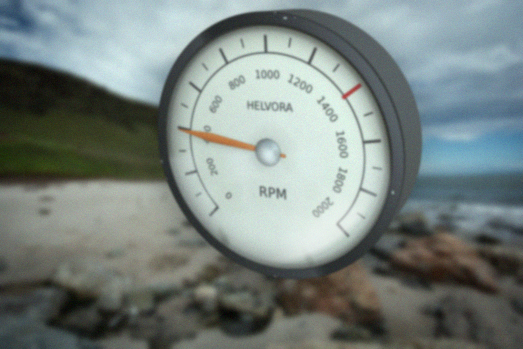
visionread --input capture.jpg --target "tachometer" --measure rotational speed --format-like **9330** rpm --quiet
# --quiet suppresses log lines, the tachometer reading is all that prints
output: **400** rpm
